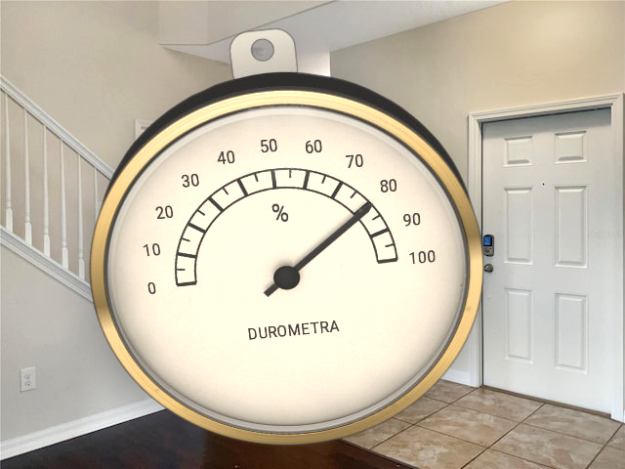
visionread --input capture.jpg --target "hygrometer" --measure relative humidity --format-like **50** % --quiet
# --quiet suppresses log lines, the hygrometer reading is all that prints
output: **80** %
